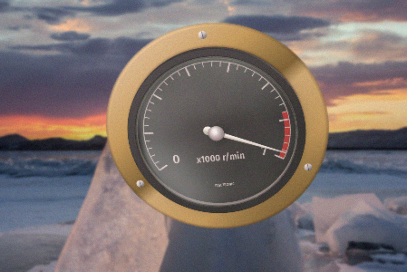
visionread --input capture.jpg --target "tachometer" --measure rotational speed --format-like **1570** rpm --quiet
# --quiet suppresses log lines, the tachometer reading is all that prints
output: **6800** rpm
